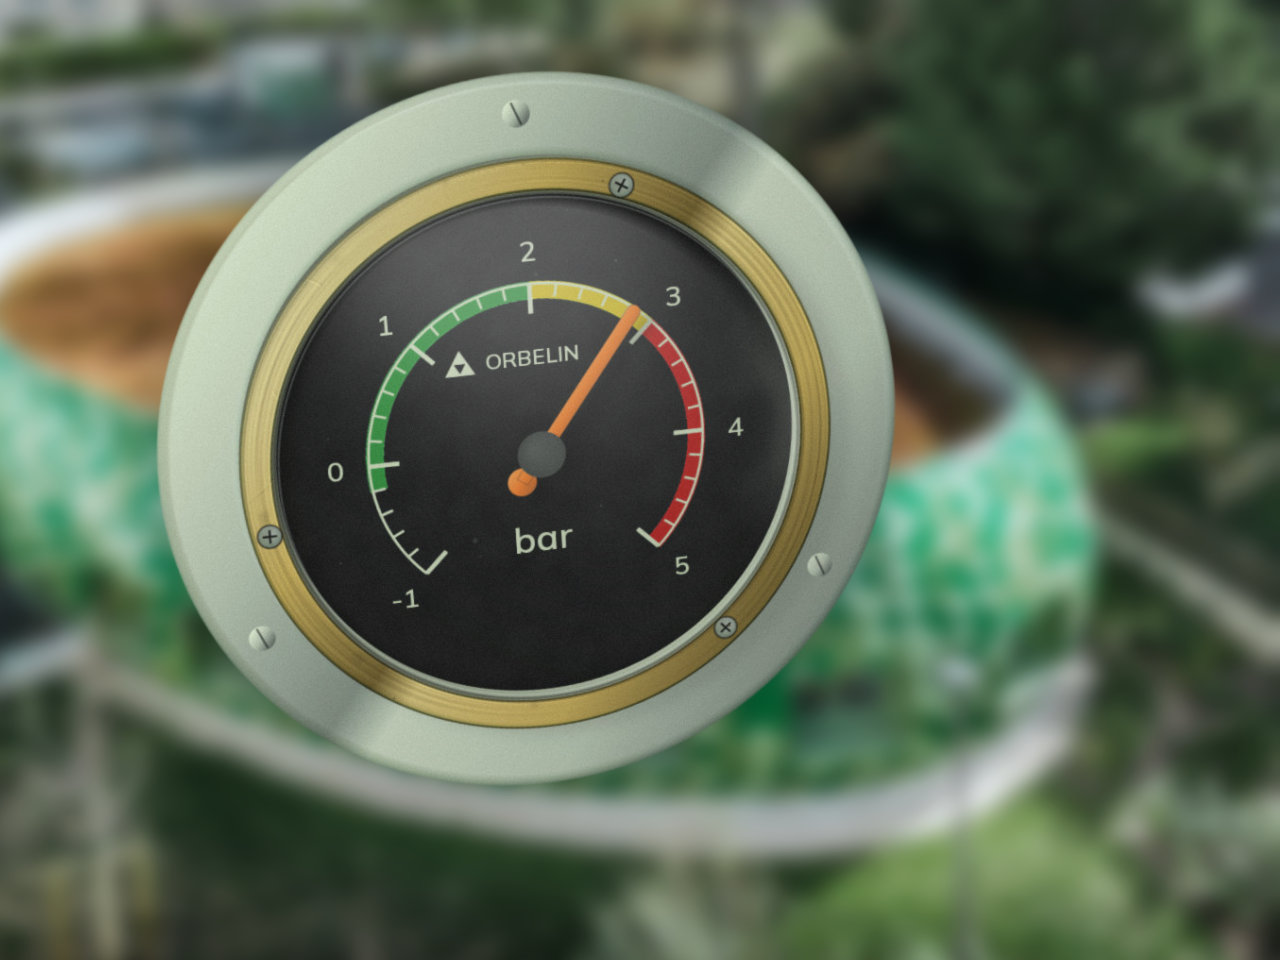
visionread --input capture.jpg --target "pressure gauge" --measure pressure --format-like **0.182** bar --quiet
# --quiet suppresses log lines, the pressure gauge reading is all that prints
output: **2.8** bar
